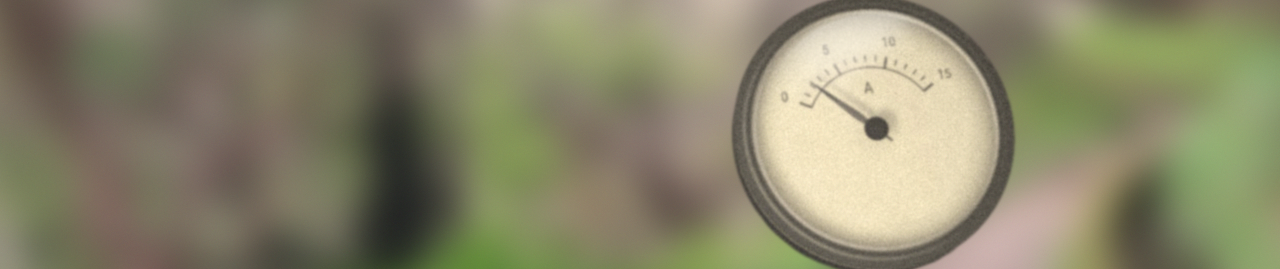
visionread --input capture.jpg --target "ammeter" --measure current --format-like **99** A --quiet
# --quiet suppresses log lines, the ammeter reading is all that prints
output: **2** A
